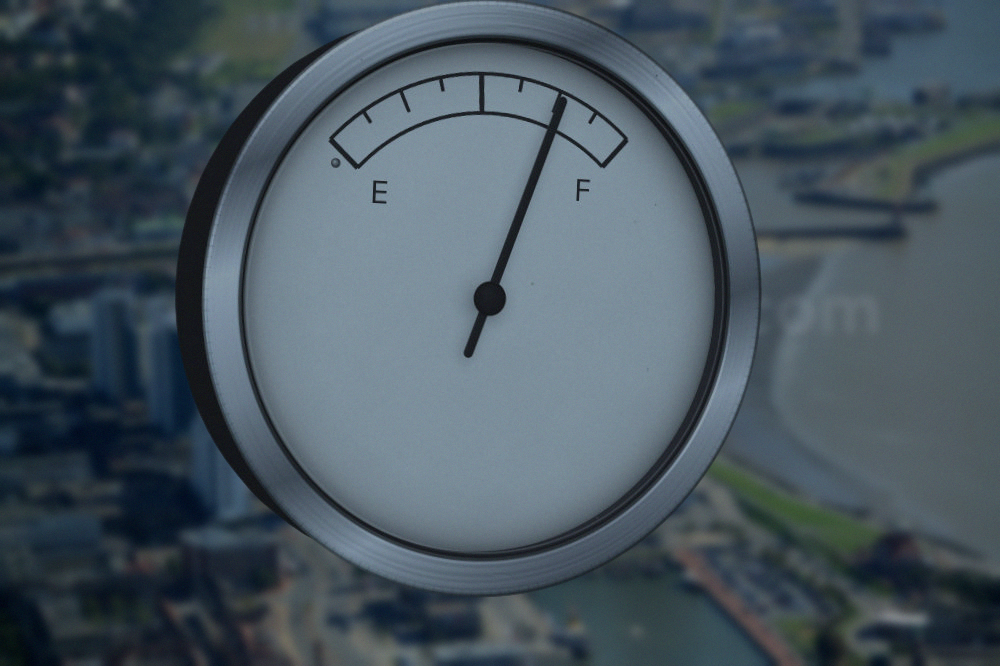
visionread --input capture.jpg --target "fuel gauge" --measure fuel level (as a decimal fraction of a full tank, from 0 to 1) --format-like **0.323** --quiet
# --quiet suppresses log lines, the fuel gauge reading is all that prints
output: **0.75**
